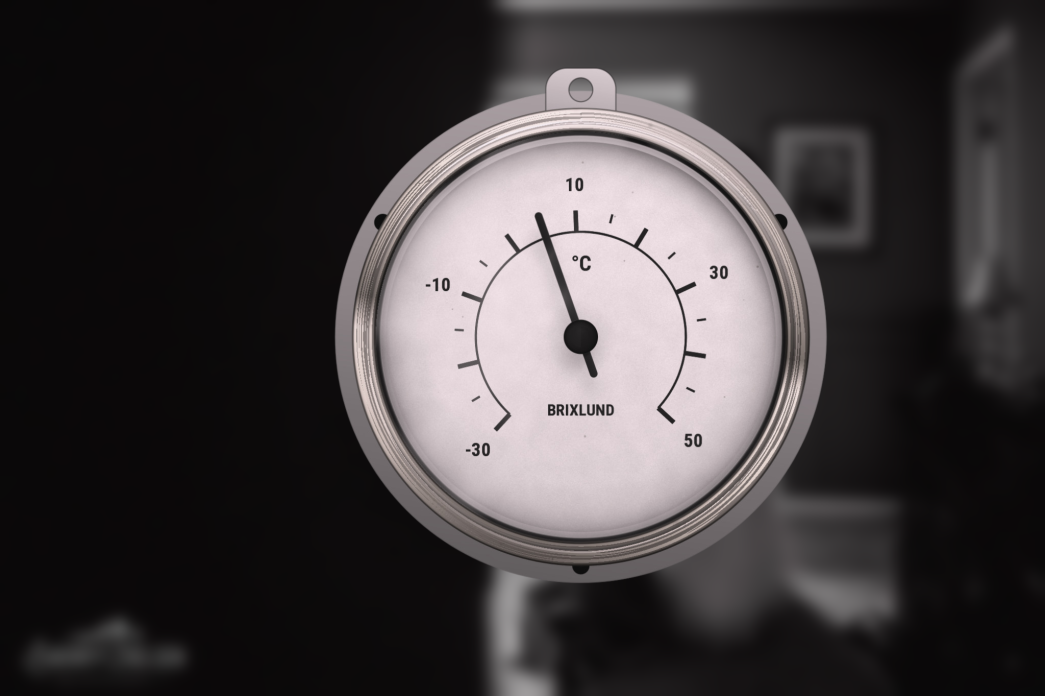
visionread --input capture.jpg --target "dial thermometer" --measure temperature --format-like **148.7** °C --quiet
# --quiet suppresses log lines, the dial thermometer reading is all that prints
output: **5** °C
